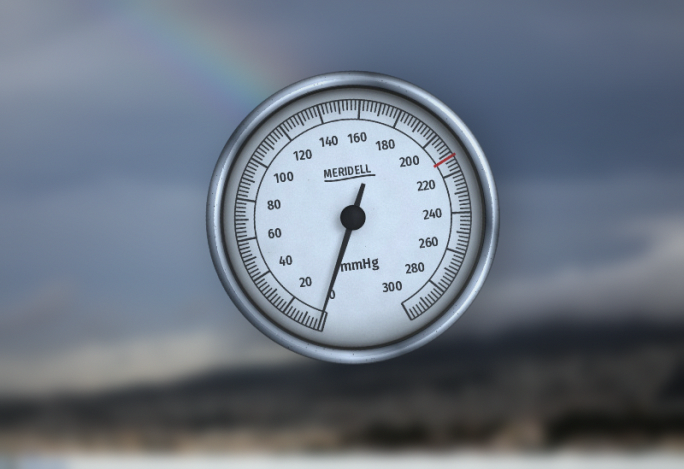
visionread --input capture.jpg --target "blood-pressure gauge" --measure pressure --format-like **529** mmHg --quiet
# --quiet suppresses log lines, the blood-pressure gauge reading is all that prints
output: **2** mmHg
